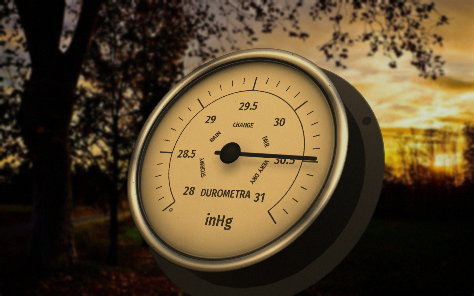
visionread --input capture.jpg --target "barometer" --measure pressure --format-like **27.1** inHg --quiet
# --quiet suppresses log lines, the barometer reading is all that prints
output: **30.5** inHg
